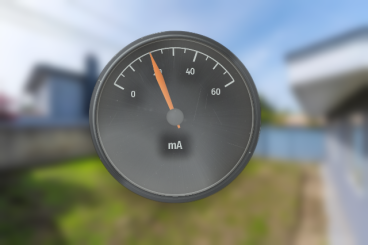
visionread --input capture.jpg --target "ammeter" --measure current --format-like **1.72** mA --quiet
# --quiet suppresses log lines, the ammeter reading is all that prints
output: **20** mA
